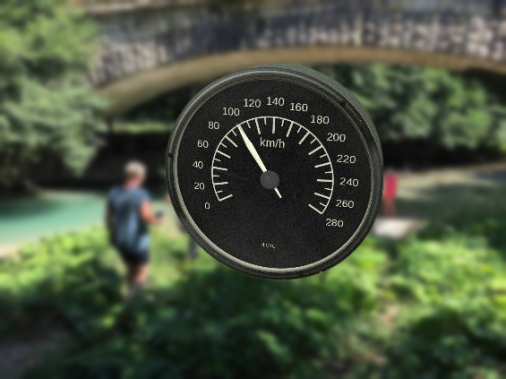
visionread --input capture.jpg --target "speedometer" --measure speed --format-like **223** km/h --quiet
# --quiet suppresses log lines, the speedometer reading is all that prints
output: **100** km/h
